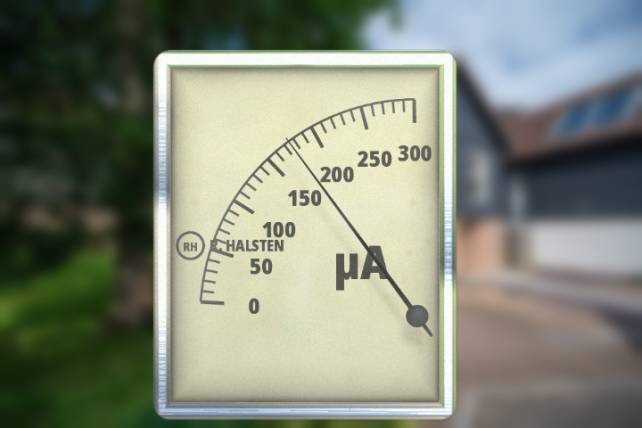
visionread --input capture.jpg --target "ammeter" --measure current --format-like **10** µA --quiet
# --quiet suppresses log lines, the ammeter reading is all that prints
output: **175** µA
